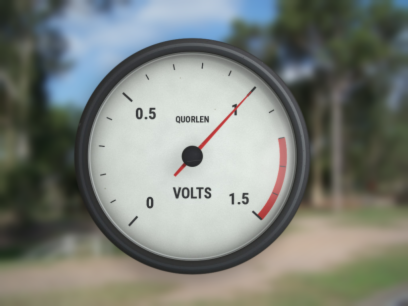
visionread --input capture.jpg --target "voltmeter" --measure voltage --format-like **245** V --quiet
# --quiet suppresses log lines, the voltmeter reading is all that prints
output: **1** V
